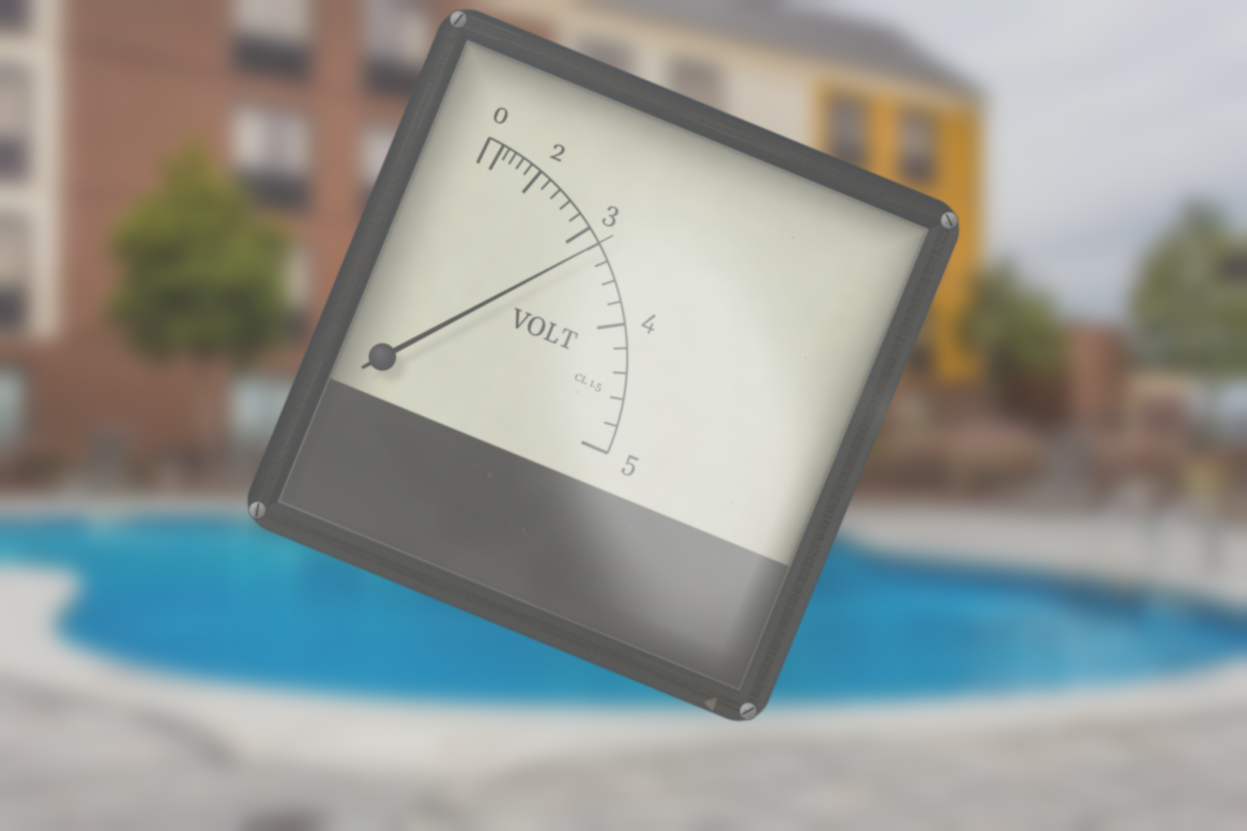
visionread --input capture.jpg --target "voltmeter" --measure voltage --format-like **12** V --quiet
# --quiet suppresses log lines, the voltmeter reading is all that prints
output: **3.2** V
